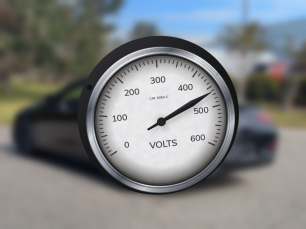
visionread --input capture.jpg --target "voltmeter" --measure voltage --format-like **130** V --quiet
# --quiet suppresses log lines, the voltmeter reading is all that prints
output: **460** V
